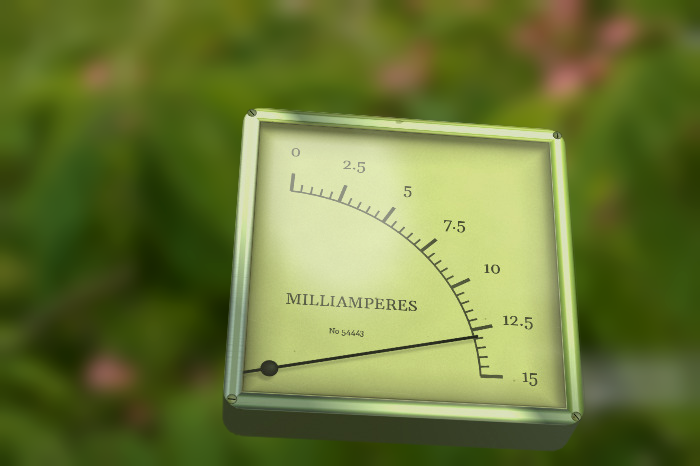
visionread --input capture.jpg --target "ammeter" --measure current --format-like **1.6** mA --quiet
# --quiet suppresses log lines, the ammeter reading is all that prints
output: **13** mA
